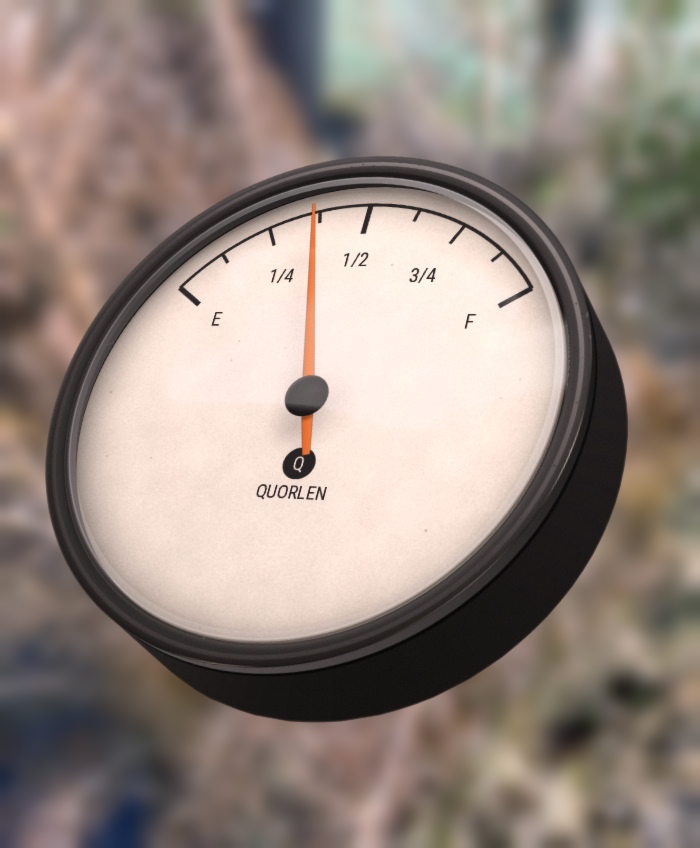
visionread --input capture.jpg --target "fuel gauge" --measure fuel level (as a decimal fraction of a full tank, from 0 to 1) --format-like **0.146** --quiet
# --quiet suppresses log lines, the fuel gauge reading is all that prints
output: **0.375**
